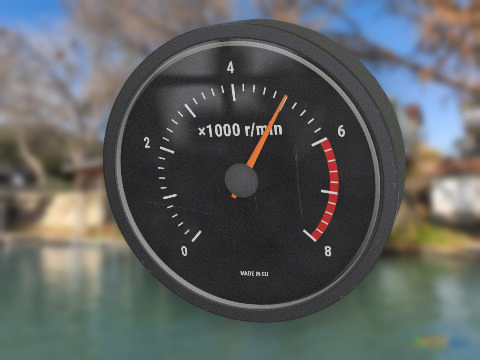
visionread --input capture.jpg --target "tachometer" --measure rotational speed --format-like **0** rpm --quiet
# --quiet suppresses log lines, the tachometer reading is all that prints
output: **5000** rpm
